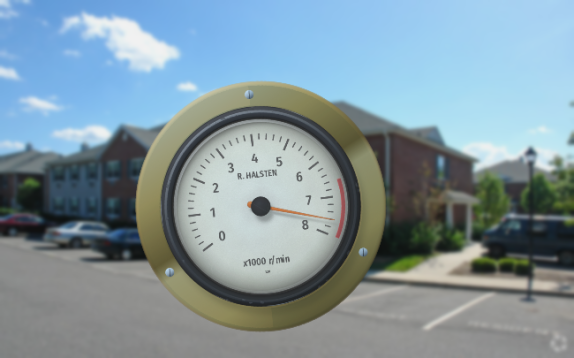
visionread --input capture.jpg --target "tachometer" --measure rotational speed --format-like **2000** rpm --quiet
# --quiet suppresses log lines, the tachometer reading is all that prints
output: **7600** rpm
